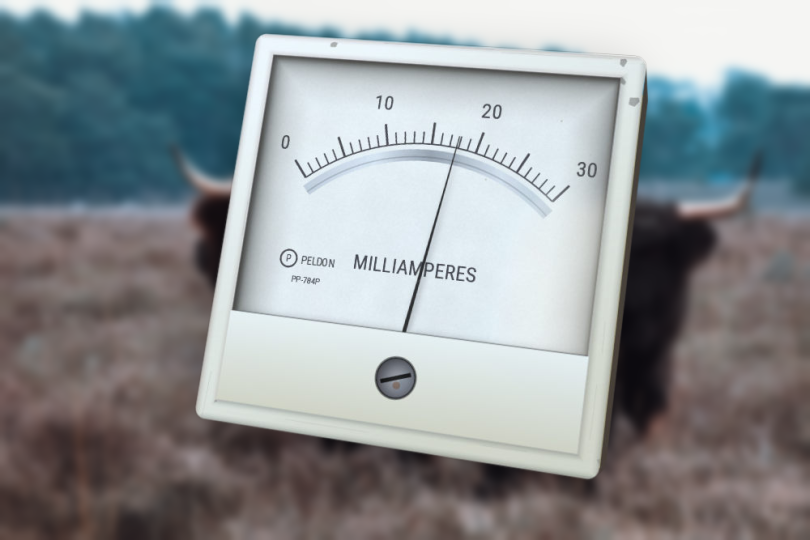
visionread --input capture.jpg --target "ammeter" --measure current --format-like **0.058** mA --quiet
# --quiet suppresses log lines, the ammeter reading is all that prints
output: **18** mA
